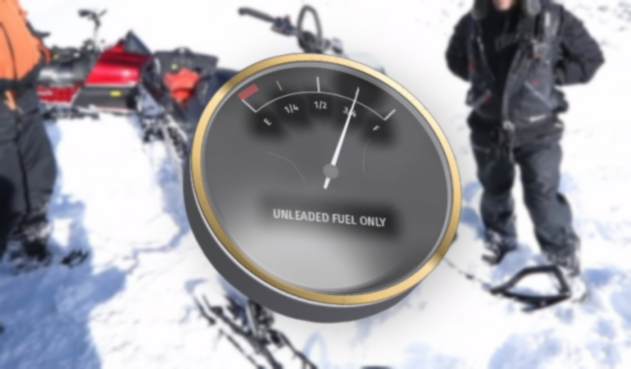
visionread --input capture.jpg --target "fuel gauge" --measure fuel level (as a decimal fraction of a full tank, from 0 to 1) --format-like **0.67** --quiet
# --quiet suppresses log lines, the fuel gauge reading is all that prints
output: **0.75**
